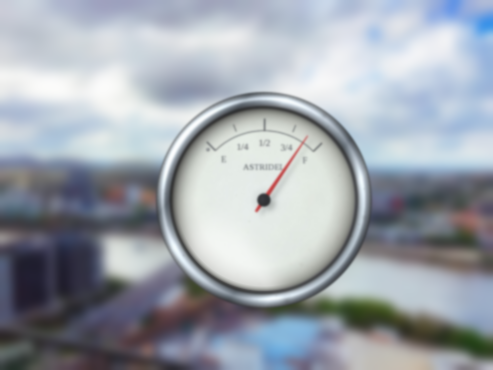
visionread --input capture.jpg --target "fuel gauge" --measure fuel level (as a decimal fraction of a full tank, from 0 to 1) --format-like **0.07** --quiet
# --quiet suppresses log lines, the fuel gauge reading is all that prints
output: **0.875**
